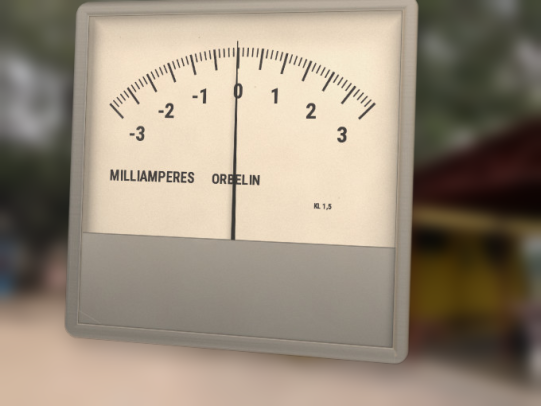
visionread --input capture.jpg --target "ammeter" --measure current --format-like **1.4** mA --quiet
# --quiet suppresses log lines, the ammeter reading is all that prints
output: **0** mA
